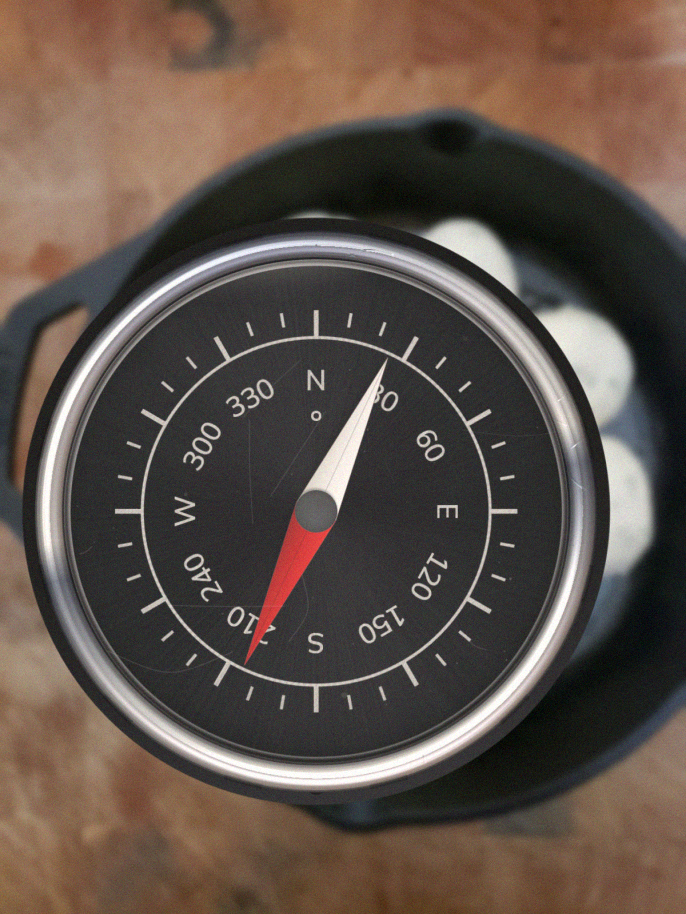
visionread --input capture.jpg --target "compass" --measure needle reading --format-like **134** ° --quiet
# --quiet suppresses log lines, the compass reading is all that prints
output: **205** °
